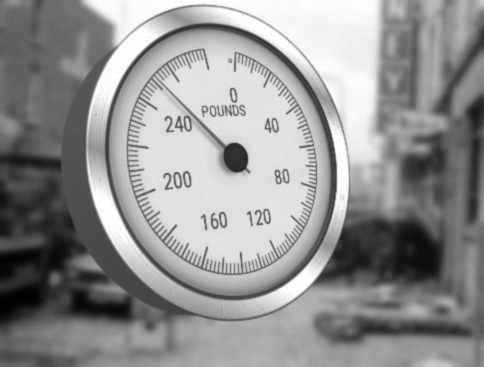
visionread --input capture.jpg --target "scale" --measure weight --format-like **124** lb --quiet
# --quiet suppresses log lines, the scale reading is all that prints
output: **250** lb
